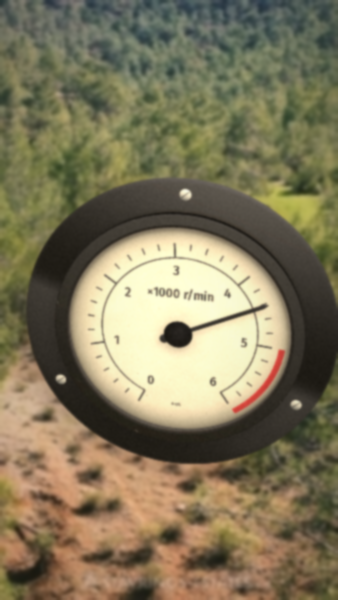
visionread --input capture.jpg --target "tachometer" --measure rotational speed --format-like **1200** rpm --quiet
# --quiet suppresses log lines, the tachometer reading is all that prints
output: **4400** rpm
